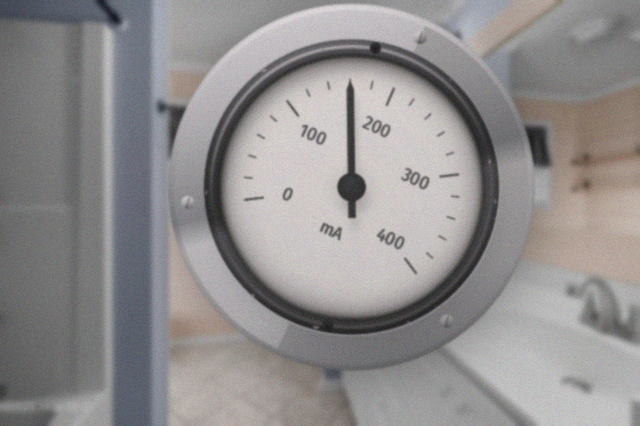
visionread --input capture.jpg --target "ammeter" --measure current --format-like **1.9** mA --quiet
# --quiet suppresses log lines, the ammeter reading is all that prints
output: **160** mA
